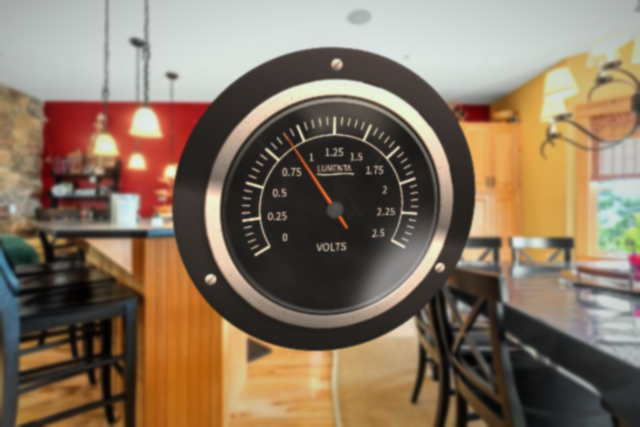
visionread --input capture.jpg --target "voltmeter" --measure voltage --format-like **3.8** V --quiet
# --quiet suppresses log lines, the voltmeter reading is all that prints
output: **0.9** V
